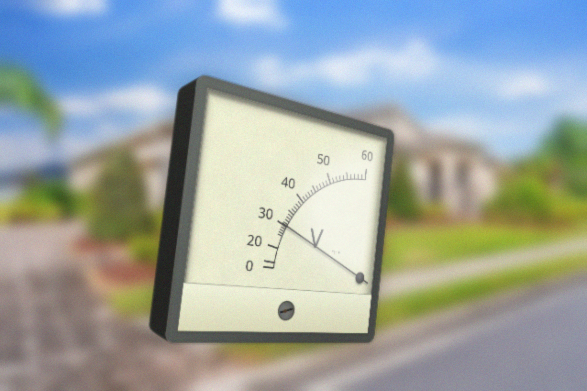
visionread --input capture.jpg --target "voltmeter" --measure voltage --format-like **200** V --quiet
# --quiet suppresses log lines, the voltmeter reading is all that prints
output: **30** V
